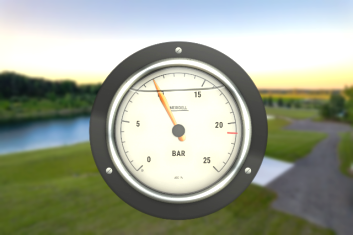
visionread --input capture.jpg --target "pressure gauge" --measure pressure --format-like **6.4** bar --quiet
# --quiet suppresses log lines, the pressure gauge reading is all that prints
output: **10** bar
